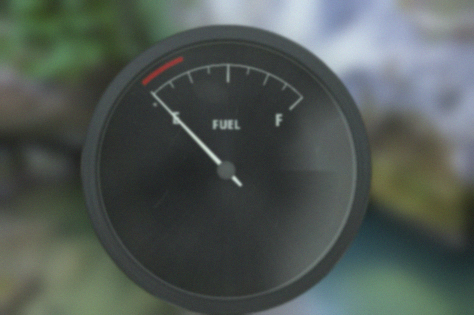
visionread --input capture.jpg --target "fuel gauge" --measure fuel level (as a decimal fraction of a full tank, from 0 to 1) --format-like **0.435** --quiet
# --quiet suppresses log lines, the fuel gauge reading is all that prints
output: **0**
